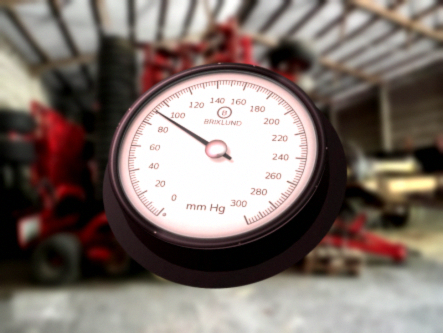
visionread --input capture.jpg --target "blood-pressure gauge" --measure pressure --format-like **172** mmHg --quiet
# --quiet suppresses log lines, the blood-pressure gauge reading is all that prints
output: **90** mmHg
